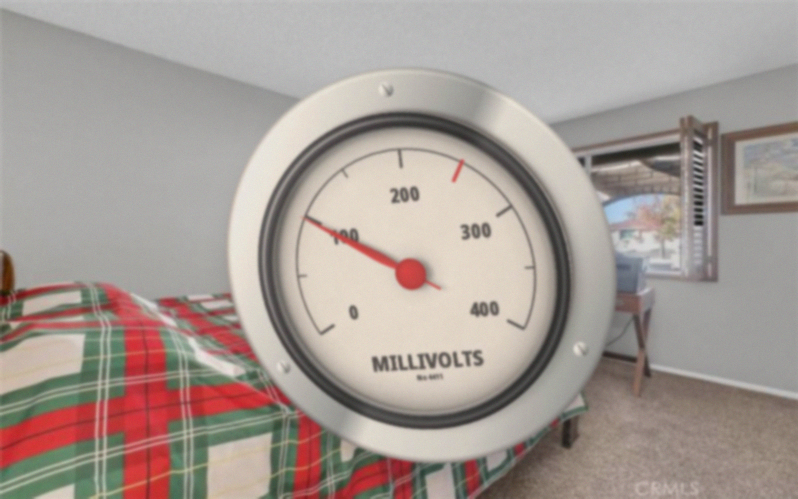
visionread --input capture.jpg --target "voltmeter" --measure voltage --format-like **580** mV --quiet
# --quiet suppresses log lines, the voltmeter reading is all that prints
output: **100** mV
